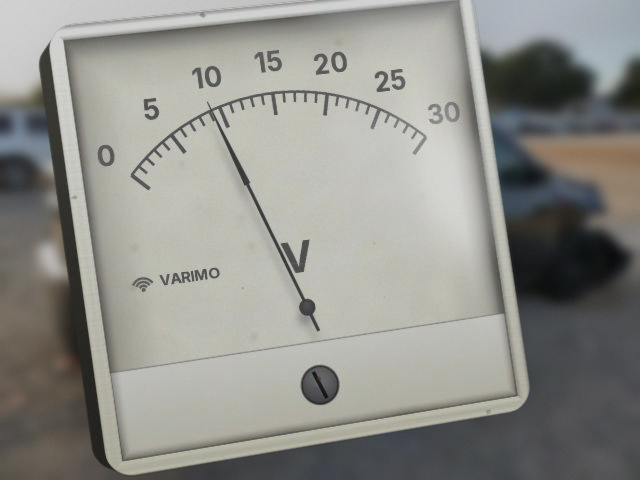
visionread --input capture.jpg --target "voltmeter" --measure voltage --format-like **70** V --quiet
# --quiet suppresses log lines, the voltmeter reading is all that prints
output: **9** V
